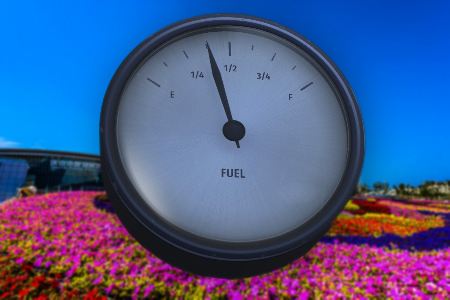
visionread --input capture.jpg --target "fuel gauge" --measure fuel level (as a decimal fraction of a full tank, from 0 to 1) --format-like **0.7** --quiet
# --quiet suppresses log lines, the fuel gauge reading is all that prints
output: **0.375**
